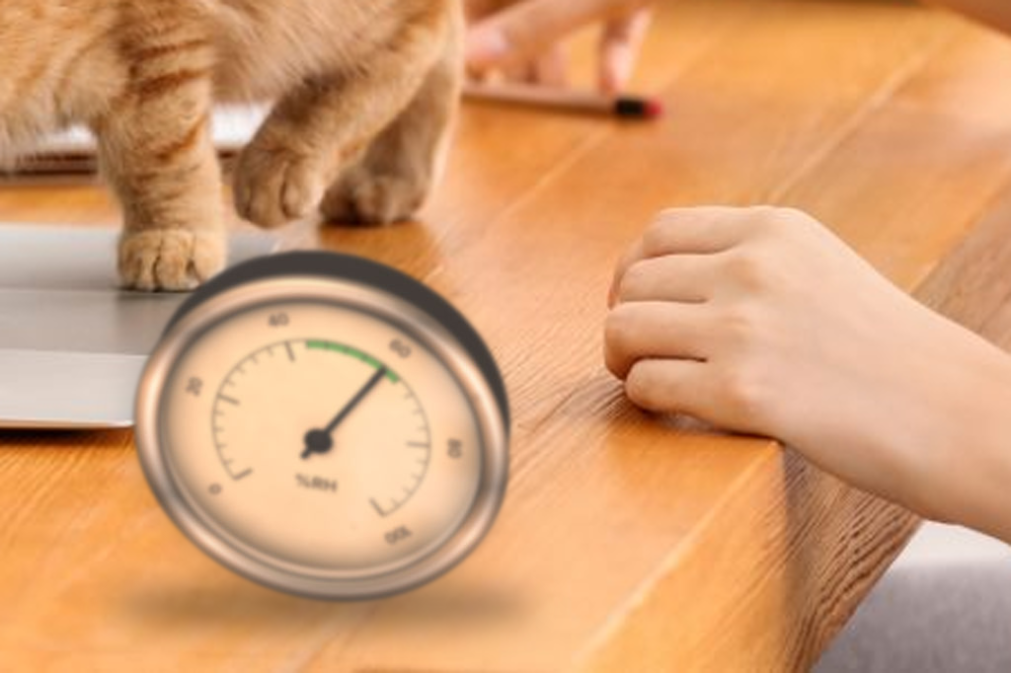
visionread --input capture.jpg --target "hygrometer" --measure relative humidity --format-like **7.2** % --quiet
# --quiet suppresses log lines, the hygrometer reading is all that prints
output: **60** %
